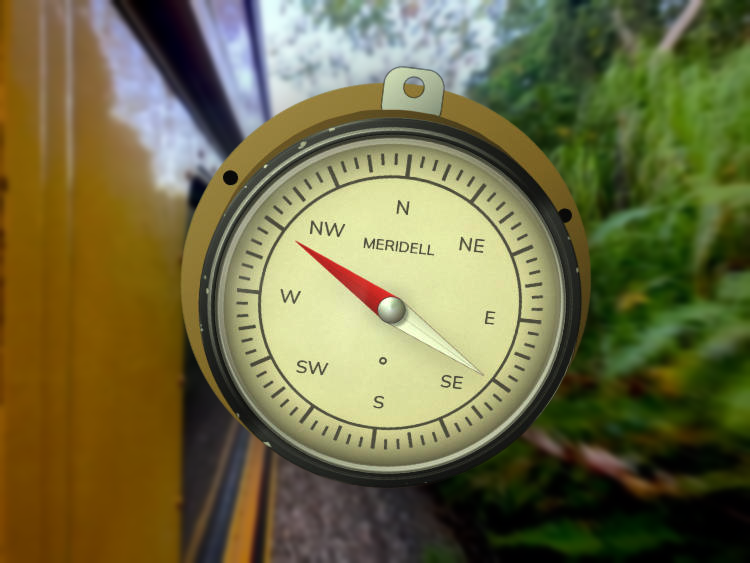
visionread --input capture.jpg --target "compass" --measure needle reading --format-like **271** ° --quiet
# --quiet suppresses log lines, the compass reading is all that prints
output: **300** °
